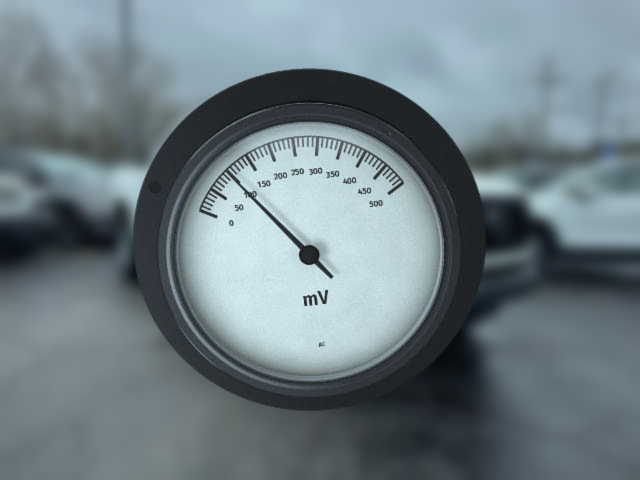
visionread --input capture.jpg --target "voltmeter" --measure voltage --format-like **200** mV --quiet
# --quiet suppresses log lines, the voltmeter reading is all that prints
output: **100** mV
